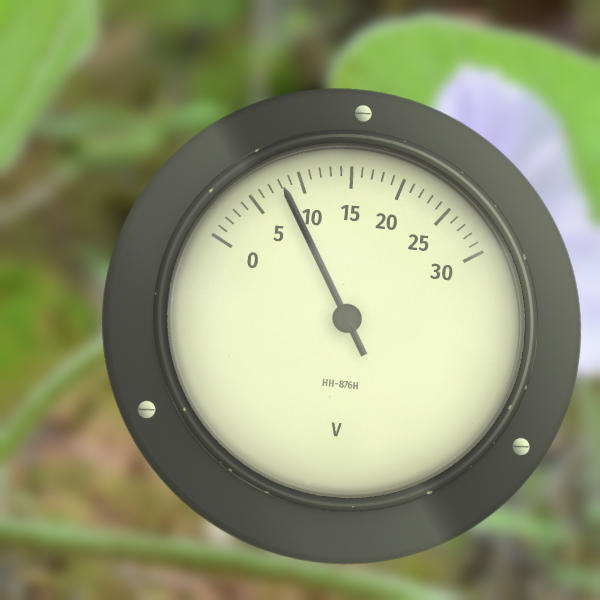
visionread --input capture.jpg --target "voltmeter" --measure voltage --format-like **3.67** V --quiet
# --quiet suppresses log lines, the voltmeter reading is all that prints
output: **8** V
